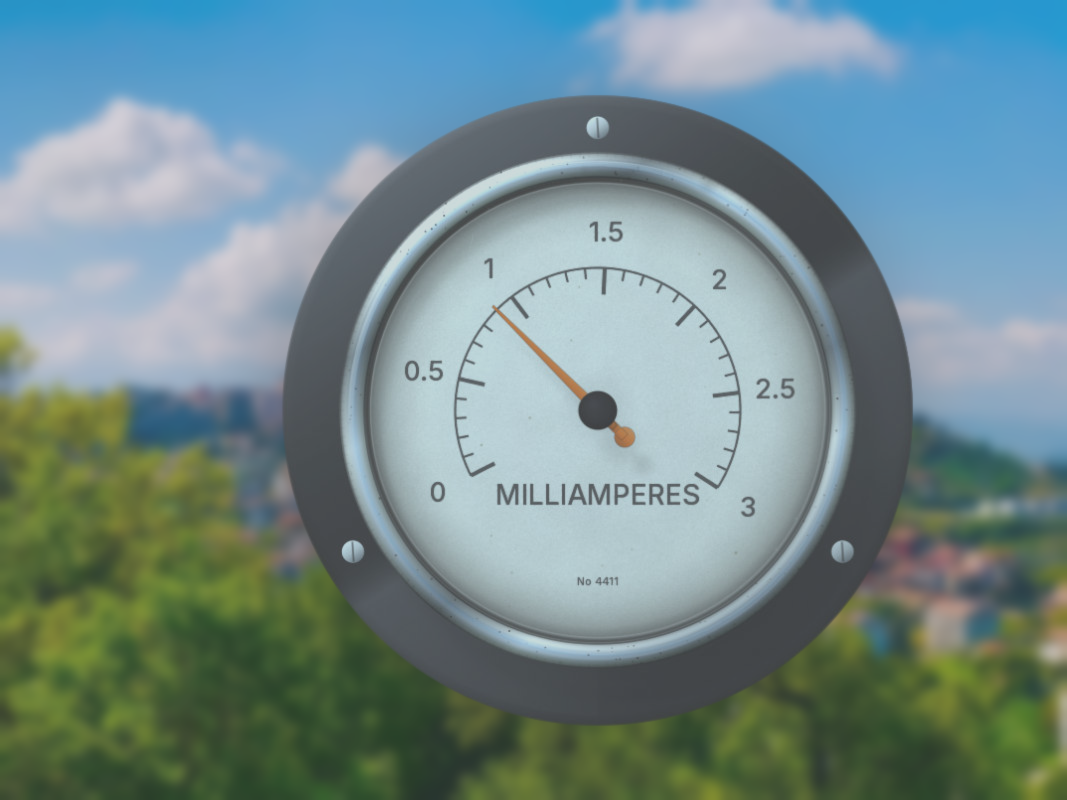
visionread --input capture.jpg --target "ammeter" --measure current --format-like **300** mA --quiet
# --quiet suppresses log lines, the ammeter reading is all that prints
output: **0.9** mA
